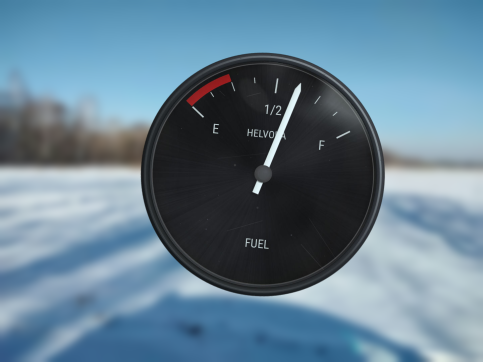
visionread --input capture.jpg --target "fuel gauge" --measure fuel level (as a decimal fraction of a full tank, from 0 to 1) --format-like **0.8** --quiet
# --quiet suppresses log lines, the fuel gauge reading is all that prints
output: **0.625**
